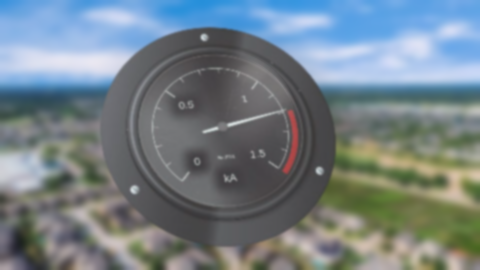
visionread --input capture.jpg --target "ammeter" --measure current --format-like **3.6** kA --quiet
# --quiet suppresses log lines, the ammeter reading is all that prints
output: **1.2** kA
